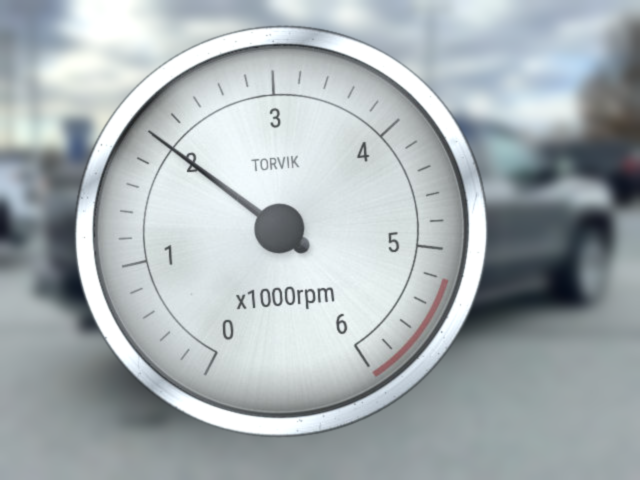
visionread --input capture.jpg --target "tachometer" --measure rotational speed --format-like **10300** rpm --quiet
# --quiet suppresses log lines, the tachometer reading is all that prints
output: **2000** rpm
